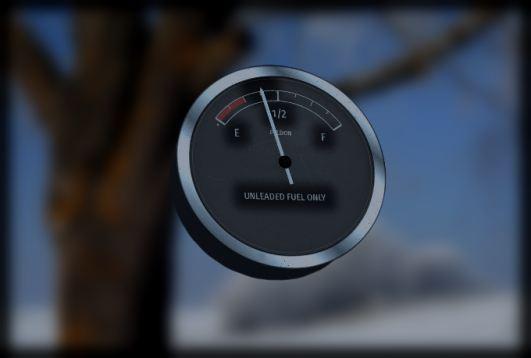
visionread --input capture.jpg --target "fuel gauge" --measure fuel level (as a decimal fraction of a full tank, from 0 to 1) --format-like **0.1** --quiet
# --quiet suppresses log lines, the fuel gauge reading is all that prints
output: **0.375**
